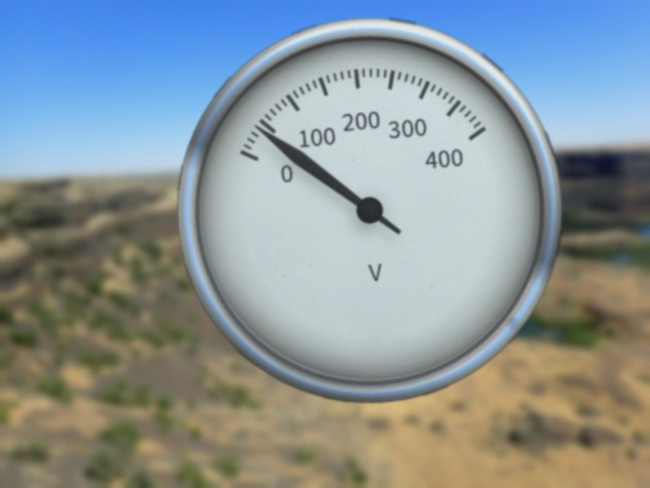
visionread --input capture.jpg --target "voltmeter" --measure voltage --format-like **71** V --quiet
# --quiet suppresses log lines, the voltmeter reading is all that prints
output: **40** V
